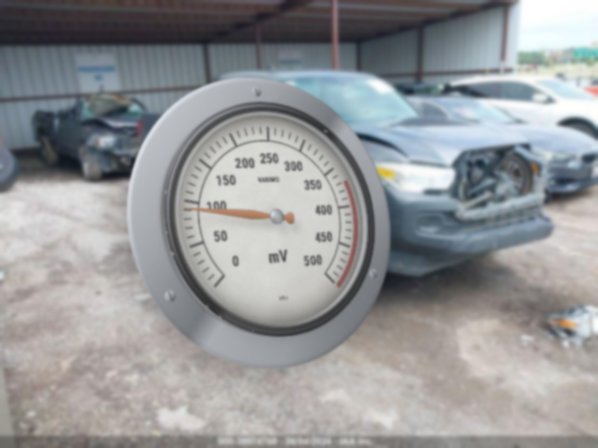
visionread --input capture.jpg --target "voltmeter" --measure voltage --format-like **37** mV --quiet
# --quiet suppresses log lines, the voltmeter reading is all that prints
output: **90** mV
